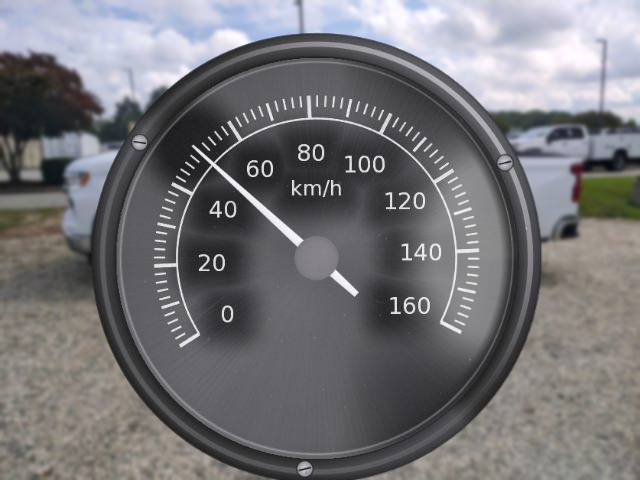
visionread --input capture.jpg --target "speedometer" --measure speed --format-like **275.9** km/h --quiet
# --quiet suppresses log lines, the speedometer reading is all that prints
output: **50** km/h
